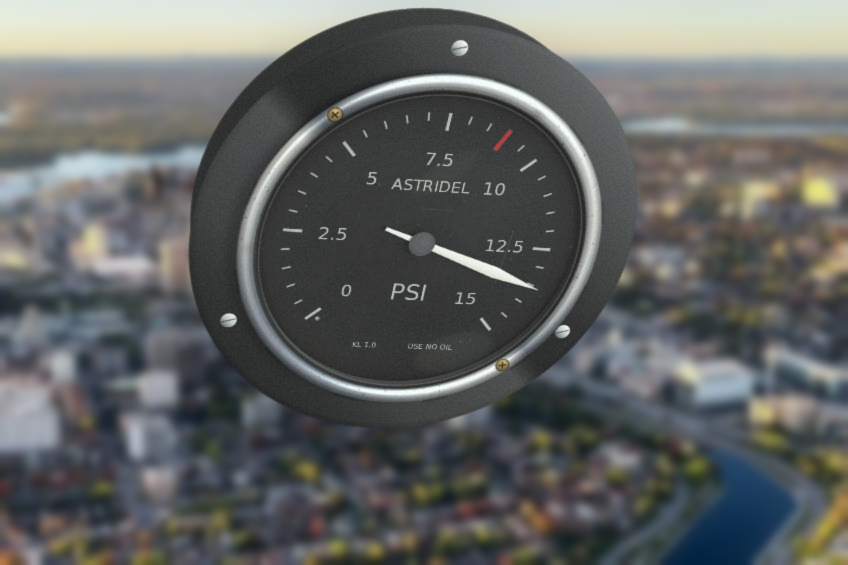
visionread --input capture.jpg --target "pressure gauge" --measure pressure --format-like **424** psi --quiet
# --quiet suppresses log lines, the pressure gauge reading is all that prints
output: **13.5** psi
